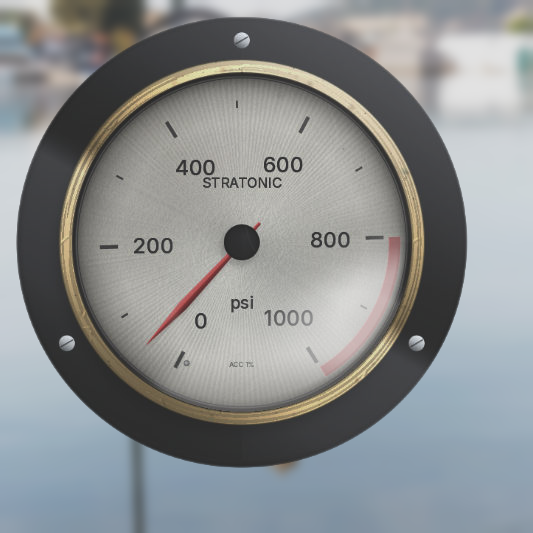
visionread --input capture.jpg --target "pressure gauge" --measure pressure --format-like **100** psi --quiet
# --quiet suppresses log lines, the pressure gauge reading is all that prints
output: **50** psi
